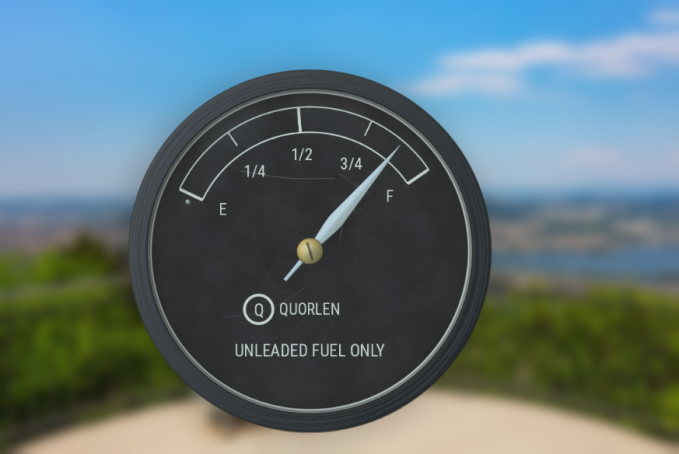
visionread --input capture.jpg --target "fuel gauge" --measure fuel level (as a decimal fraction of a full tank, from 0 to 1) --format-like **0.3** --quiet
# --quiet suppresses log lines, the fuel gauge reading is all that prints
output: **0.875**
